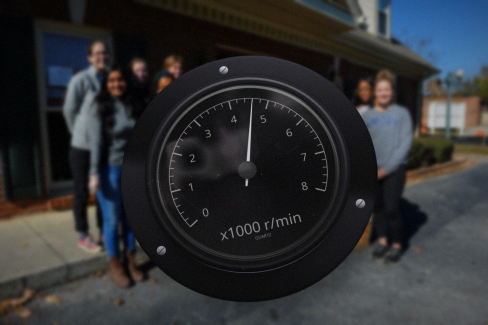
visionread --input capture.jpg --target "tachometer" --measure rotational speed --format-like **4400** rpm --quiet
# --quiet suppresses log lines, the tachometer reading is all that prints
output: **4600** rpm
